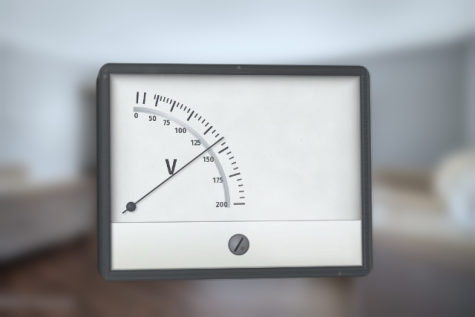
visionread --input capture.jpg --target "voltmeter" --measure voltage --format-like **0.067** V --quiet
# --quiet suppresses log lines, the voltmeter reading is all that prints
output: **140** V
